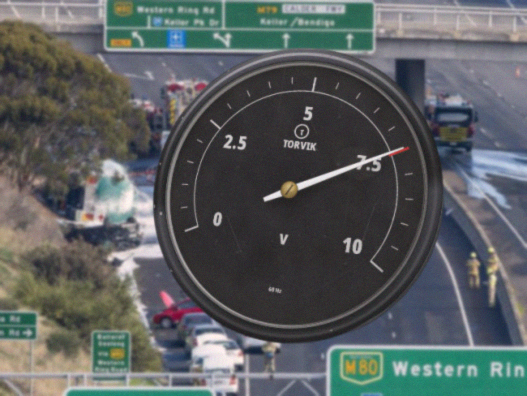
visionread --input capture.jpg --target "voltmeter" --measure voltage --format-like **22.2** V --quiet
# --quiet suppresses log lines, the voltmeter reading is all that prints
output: **7.5** V
